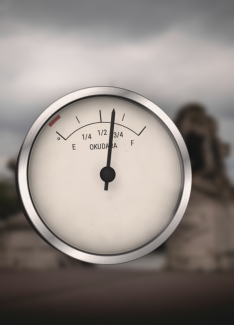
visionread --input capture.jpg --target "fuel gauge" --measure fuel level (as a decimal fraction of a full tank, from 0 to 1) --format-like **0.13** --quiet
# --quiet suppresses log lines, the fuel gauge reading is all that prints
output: **0.625**
